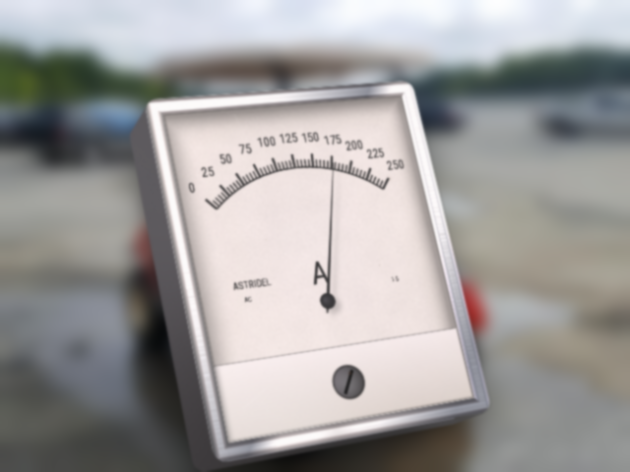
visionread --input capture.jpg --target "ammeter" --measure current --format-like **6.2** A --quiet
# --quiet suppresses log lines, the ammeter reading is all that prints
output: **175** A
